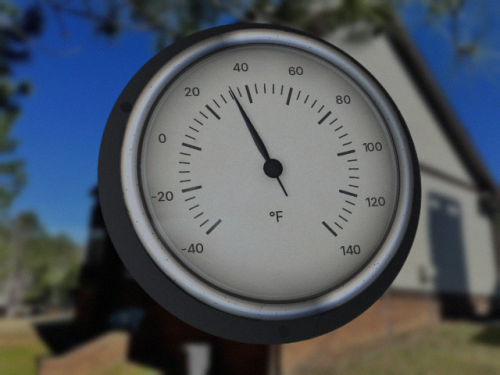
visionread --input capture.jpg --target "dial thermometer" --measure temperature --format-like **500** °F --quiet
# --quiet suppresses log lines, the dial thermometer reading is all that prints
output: **32** °F
